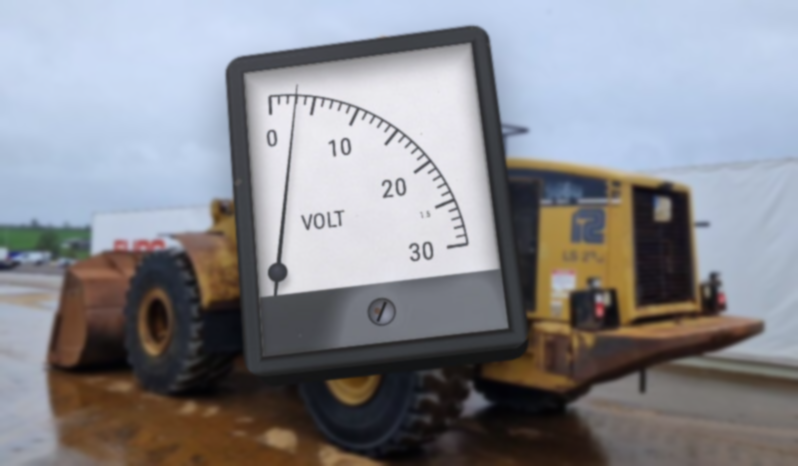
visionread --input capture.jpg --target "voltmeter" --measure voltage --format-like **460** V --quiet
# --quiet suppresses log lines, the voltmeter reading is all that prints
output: **3** V
